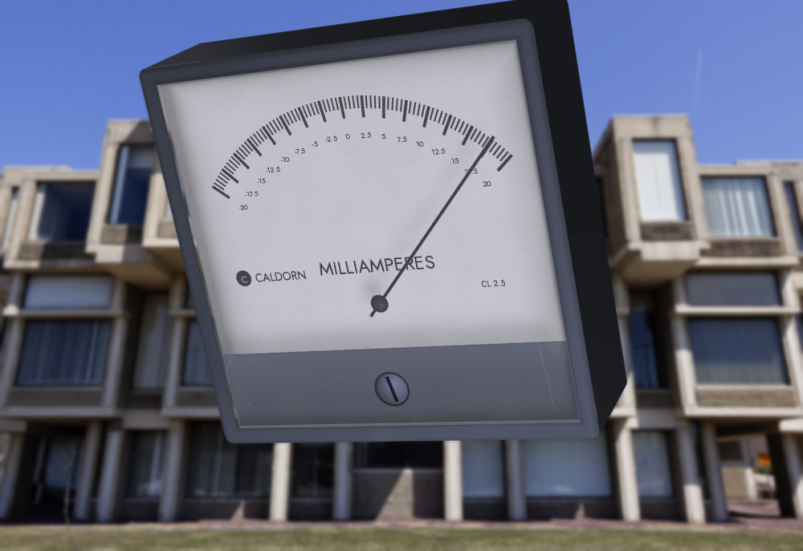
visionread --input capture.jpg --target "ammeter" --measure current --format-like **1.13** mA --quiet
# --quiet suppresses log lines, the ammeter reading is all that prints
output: **17.5** mA
